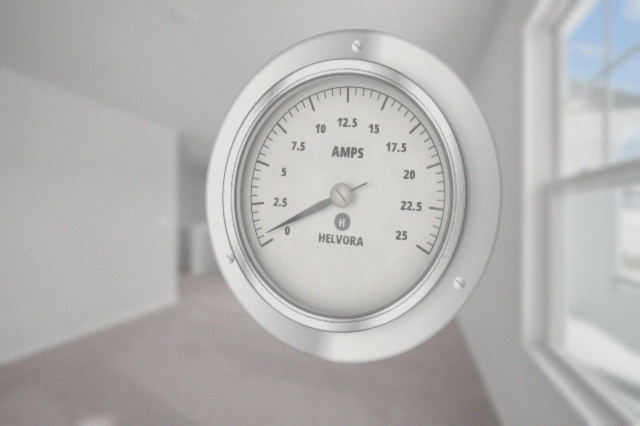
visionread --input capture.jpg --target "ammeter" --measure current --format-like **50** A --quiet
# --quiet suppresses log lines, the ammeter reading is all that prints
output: **0.5** A
